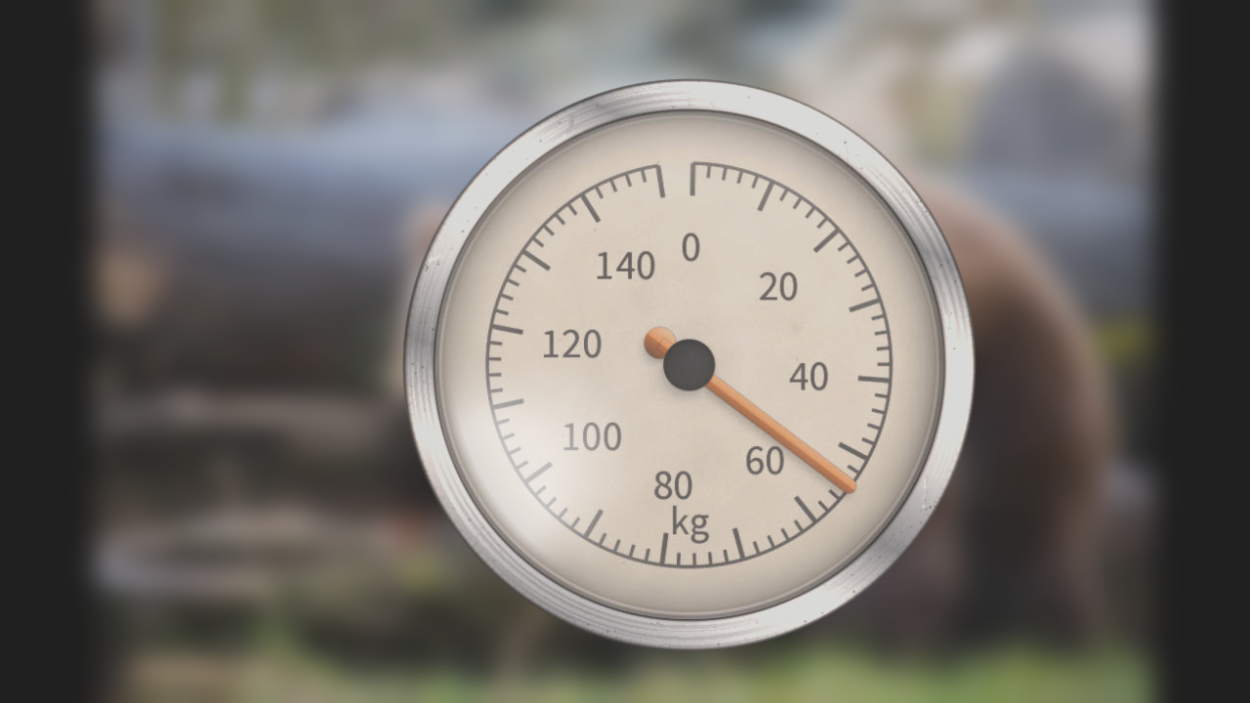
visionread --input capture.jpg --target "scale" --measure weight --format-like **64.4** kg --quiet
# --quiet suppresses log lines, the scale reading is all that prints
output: **54** kg
